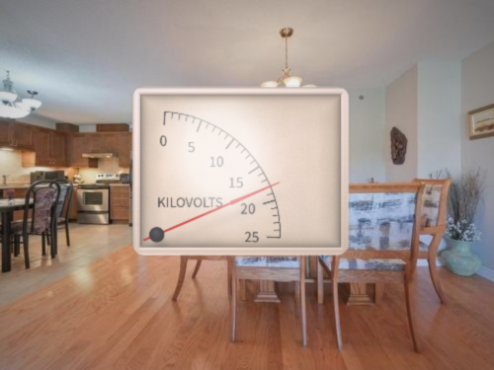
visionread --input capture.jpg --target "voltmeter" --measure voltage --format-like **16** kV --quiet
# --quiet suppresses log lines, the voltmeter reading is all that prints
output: **18** kV
